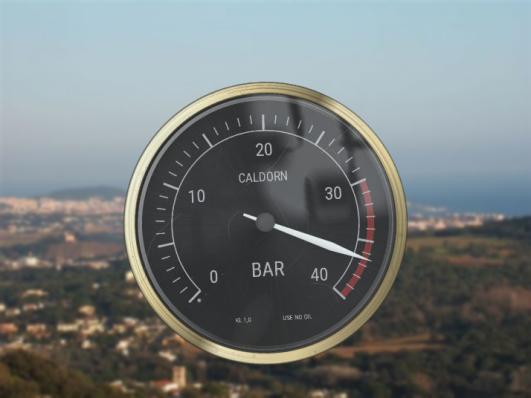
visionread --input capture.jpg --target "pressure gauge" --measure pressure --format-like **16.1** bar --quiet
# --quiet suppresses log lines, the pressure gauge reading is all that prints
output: **36.5** bar
